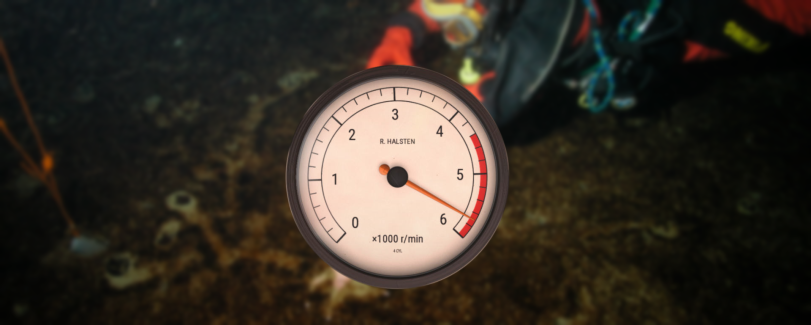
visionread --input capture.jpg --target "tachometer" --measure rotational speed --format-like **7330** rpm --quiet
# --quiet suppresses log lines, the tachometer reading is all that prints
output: **5700** rpm
